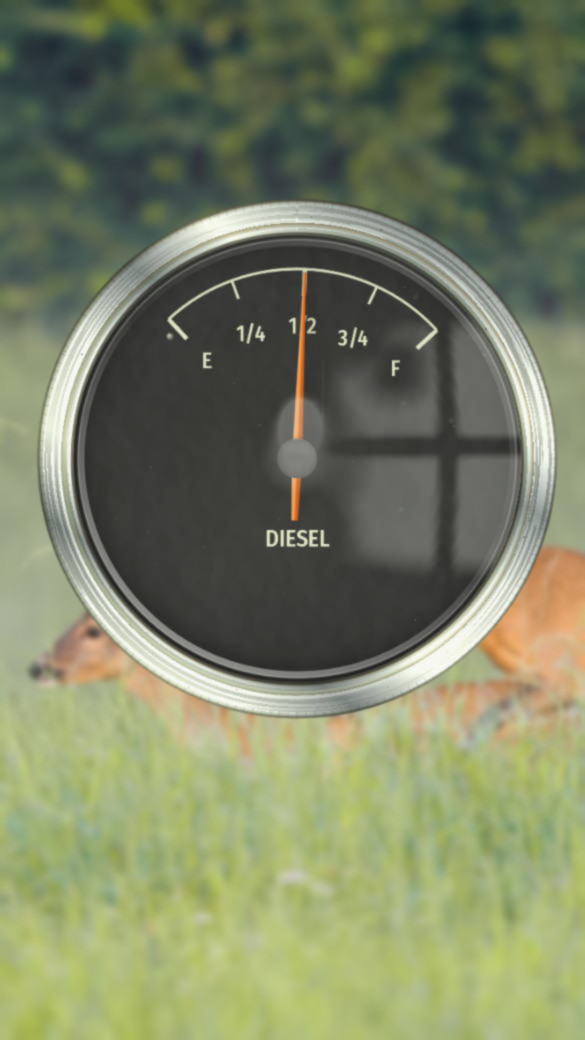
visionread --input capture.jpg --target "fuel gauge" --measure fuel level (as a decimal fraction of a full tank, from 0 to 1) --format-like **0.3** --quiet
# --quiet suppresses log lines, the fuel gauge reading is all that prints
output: **0.5**
